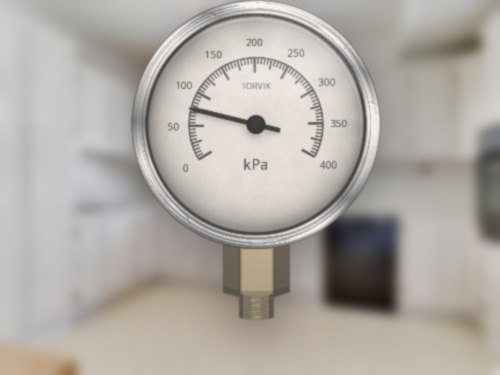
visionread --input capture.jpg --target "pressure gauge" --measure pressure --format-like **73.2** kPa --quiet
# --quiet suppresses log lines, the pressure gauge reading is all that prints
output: **75** kPa
